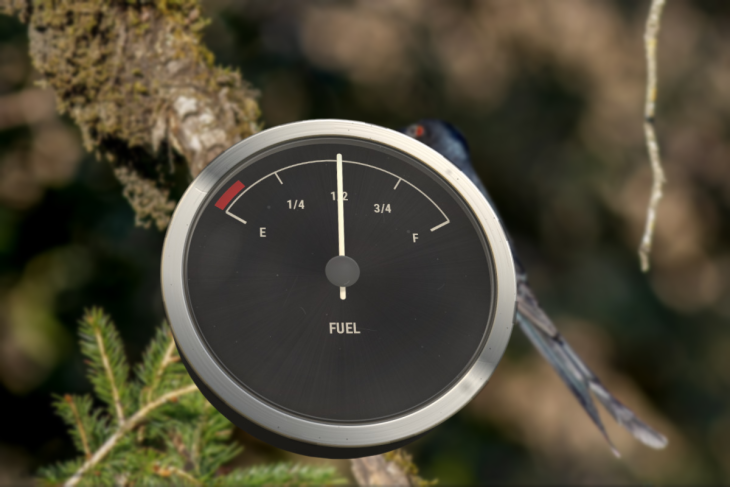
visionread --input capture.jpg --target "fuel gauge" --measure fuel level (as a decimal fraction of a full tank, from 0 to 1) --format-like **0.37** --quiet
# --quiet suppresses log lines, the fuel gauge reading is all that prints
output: **0.5**
